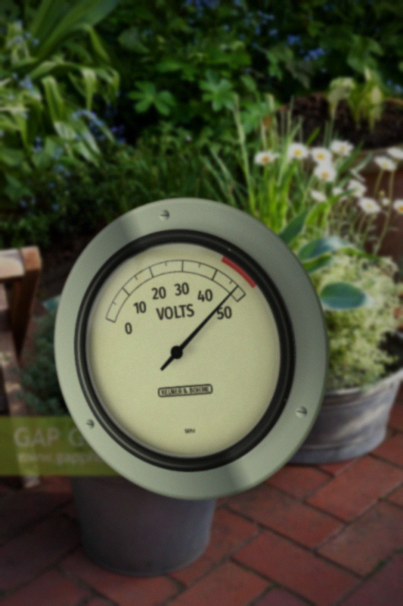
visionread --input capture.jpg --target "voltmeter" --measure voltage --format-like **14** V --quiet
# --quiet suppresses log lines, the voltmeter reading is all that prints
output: **47.5** V
